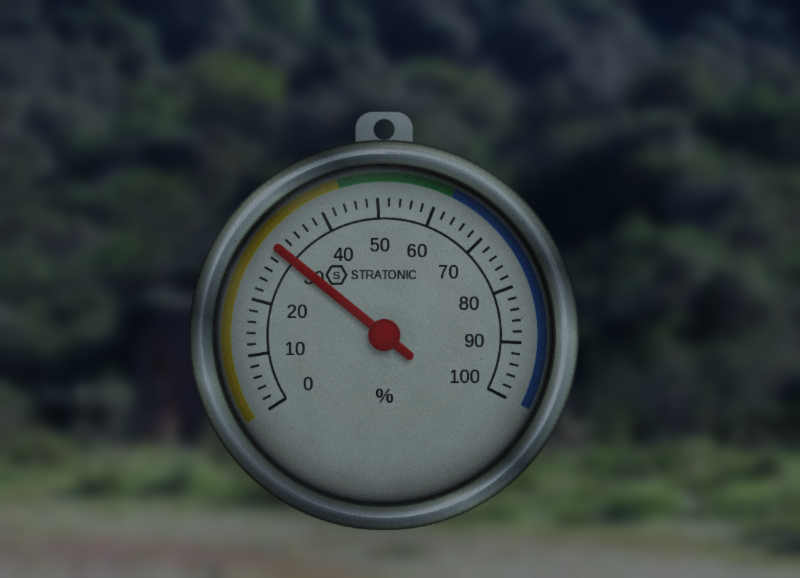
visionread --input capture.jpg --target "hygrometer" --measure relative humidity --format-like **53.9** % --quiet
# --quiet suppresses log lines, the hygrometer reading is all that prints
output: **30** %
